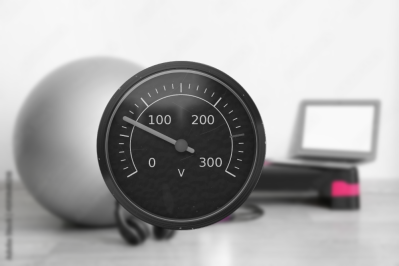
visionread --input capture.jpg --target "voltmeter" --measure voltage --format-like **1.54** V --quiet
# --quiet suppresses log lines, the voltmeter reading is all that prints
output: **70** V
